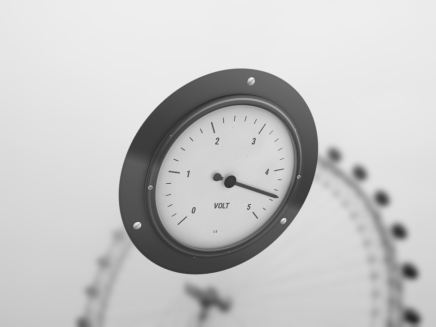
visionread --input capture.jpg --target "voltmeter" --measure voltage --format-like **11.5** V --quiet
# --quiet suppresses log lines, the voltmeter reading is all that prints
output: **4.5** V
